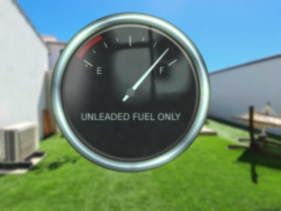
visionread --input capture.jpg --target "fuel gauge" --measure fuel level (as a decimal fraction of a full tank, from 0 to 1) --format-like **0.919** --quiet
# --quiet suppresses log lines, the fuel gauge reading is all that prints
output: **0.875**
